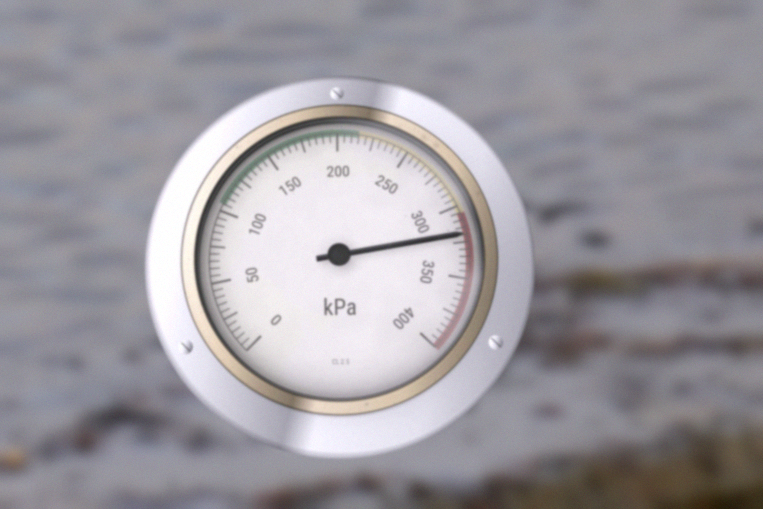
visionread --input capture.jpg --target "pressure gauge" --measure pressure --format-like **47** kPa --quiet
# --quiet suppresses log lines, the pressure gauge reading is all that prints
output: **320** kPa
